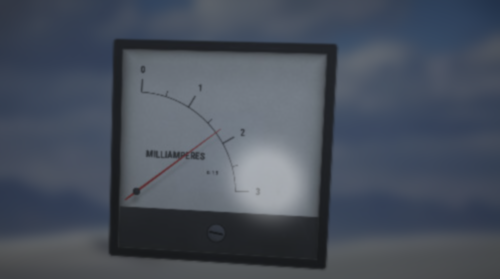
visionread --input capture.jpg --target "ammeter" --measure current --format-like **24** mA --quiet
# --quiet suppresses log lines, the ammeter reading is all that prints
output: **1.75** mA
